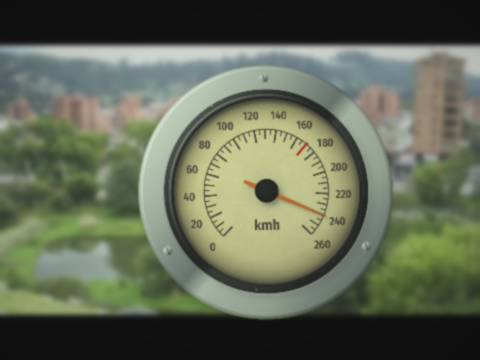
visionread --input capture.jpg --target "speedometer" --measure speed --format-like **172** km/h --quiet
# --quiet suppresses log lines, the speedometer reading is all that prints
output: **240** km/h
